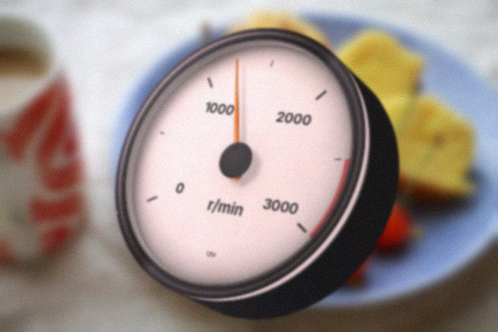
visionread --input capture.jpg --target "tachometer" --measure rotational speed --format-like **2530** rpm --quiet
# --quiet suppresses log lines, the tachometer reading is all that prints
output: **1250** rpm
